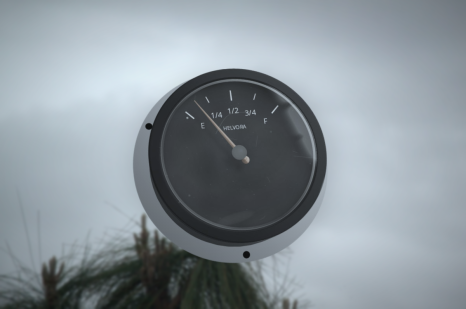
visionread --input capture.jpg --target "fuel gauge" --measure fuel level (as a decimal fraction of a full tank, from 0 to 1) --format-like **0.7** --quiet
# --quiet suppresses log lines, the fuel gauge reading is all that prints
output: **0.125**
